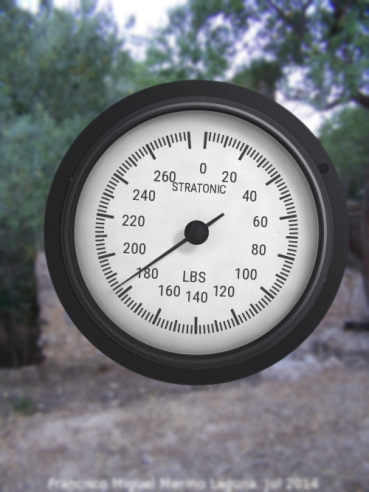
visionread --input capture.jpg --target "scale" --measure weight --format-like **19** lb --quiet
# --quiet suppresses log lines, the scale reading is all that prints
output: **184** lb
